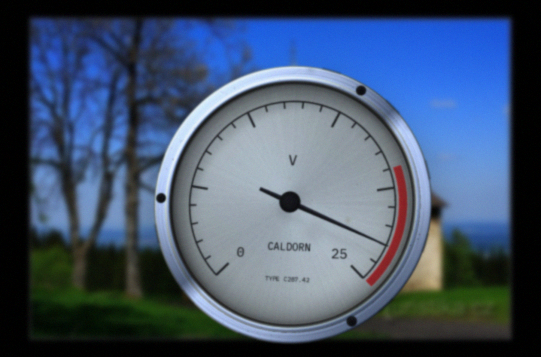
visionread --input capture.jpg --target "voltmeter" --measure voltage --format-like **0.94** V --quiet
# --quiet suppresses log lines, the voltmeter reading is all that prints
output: **23** V
